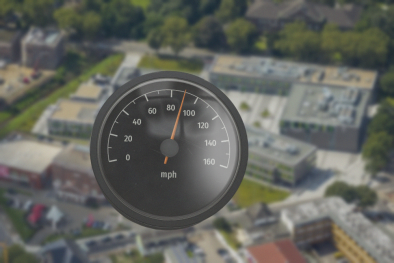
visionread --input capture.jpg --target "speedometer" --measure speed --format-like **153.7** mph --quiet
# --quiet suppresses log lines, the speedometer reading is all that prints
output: **90** mph
